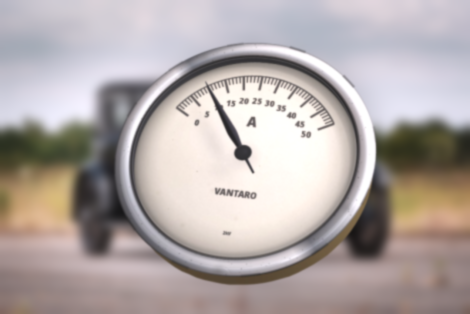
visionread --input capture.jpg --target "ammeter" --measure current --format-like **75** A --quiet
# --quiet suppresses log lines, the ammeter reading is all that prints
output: **10** A
